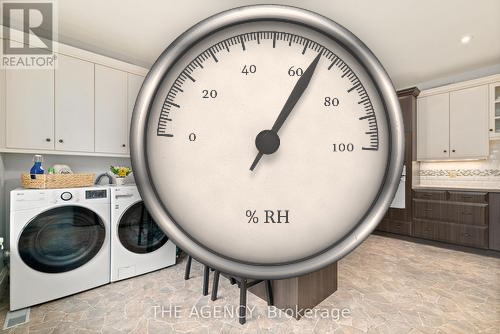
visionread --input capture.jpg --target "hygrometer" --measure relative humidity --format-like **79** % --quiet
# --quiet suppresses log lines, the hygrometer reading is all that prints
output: **65** %
